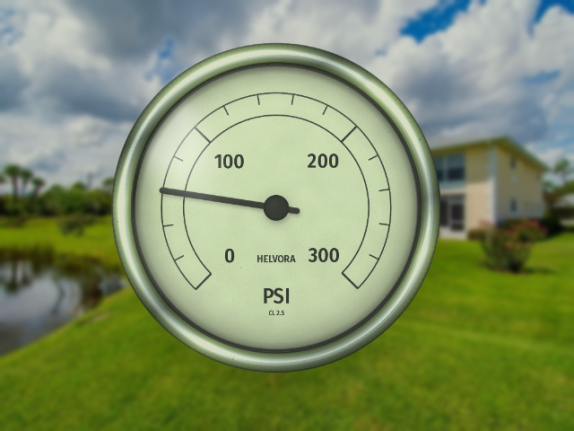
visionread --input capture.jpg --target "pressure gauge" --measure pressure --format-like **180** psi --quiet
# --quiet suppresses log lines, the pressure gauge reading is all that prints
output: **60** psi
